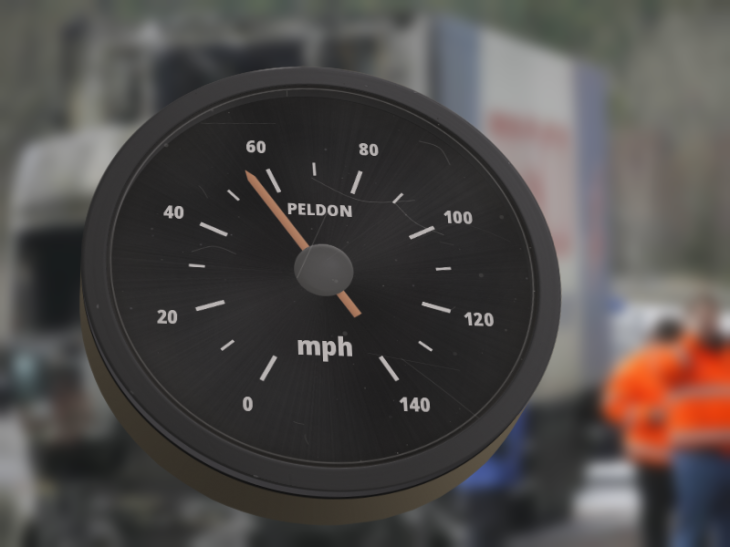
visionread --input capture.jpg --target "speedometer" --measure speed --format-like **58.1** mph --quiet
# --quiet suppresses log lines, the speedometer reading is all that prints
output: **55** mph
